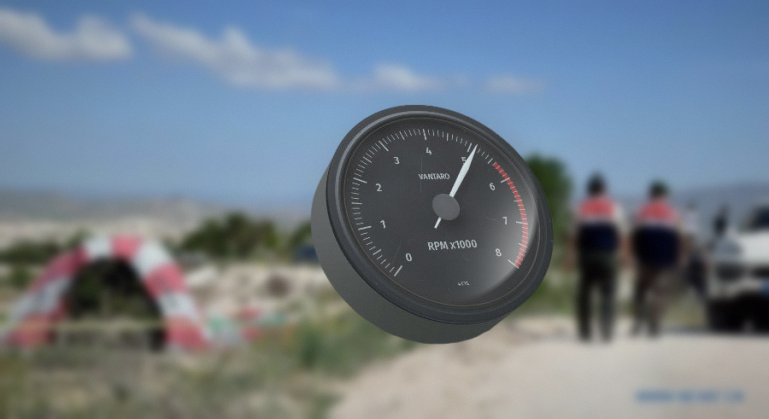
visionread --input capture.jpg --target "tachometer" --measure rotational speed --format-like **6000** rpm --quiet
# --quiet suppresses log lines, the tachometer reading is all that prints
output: **5100** rpm
